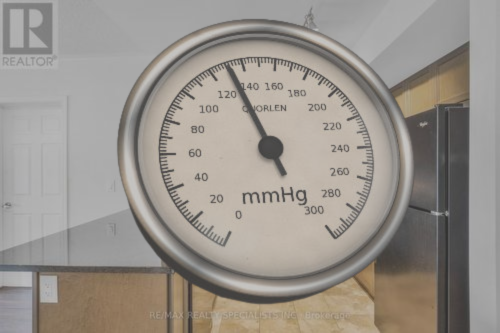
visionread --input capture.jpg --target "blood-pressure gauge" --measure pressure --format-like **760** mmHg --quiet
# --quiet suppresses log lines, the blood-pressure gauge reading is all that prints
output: **130** mmHg
